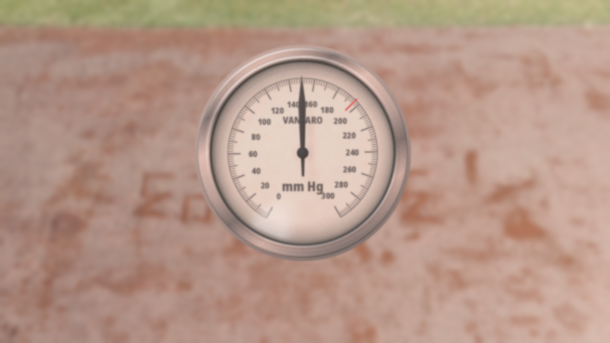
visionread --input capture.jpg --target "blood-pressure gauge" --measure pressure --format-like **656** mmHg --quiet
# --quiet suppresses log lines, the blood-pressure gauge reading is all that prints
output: **150** mmHg
